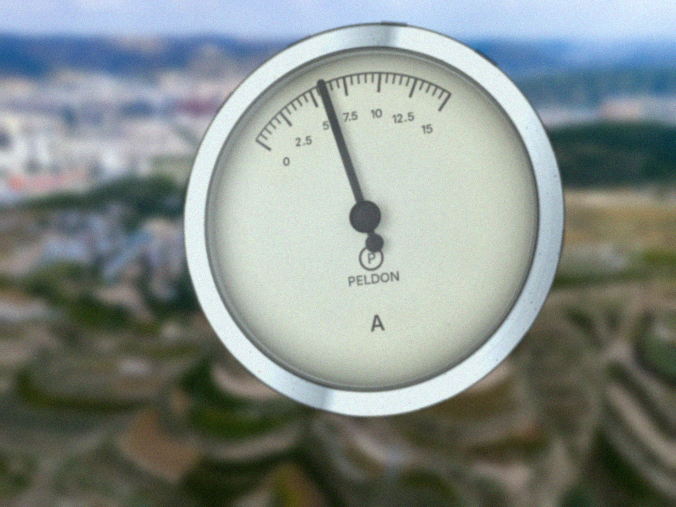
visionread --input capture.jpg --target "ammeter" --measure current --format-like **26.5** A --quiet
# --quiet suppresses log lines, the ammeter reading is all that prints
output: **6** A
